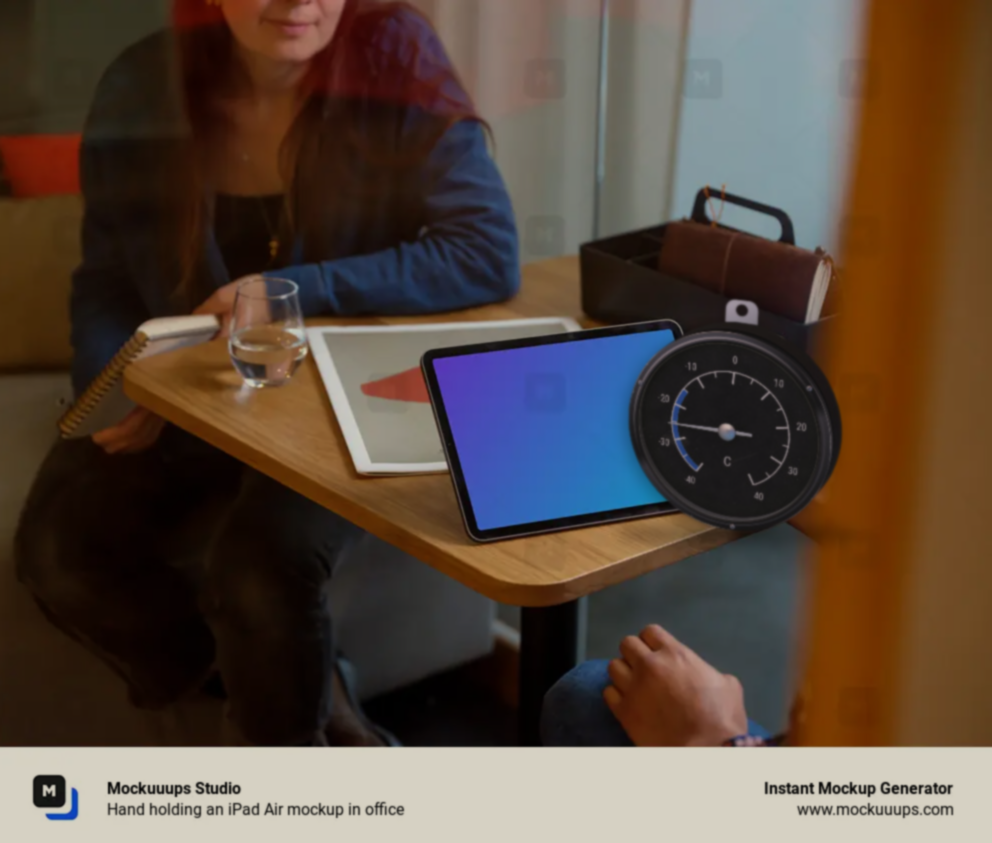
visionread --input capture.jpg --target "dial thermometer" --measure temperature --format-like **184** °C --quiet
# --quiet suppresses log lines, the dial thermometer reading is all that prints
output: **-25** °C
